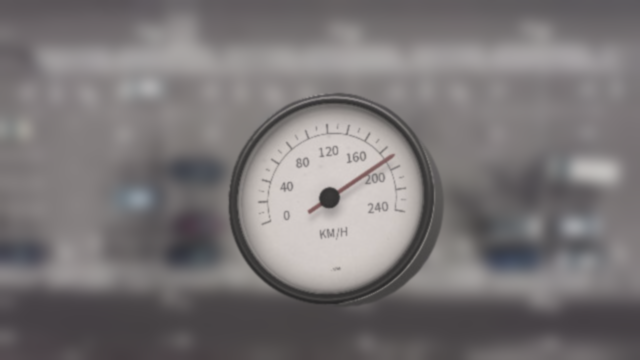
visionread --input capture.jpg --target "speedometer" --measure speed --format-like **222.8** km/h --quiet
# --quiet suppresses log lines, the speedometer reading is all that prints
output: **190** km/h
